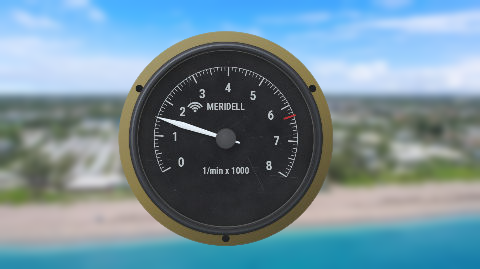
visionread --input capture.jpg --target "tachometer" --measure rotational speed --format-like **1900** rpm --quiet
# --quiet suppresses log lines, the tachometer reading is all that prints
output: **1500** rpm
